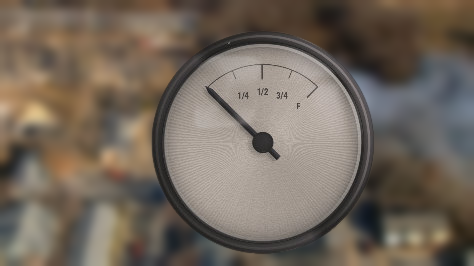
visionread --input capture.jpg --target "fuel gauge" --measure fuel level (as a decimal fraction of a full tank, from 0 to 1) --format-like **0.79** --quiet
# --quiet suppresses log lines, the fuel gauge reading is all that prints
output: **0**
